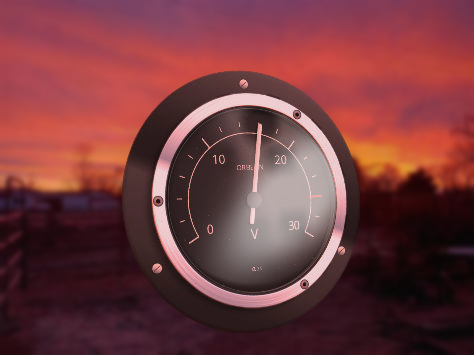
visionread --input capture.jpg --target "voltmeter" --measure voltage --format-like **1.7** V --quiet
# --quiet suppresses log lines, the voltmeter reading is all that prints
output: **16** V
